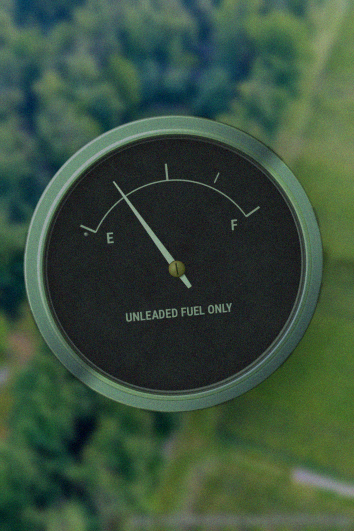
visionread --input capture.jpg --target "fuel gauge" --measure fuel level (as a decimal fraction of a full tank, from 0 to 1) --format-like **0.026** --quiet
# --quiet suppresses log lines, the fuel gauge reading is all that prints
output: **0.25**
